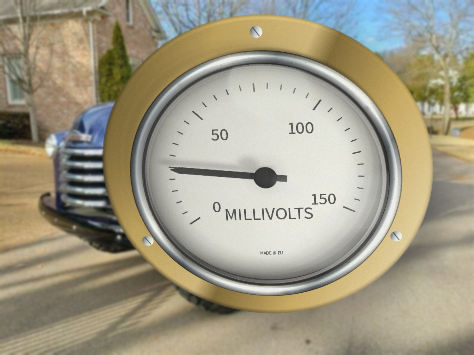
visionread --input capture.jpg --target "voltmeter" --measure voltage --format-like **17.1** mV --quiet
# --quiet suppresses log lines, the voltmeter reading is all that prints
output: **25** mV
